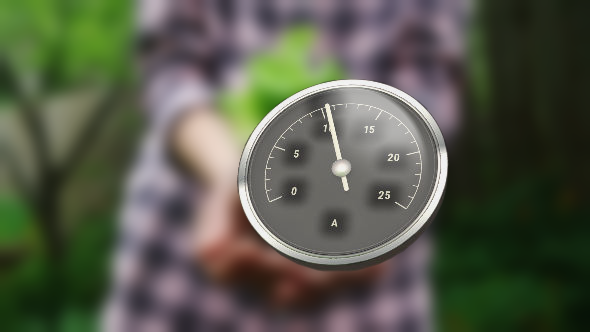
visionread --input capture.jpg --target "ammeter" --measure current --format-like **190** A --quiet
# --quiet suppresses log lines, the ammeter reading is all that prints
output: **10.5** A
